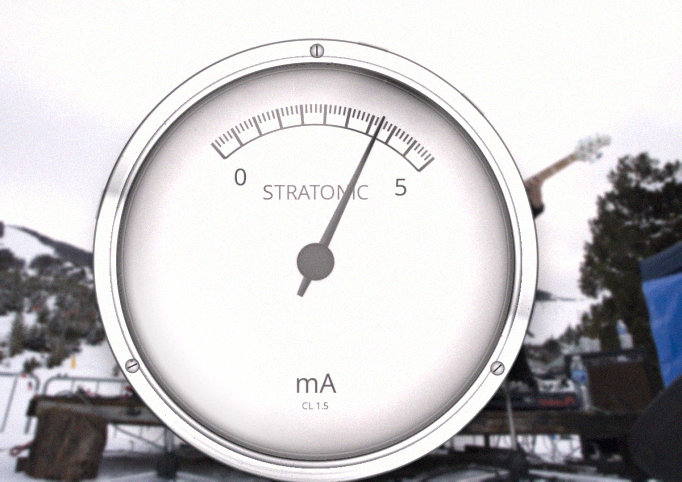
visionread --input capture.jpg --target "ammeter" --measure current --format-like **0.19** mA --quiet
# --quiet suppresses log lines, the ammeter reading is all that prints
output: **3.7** mA
